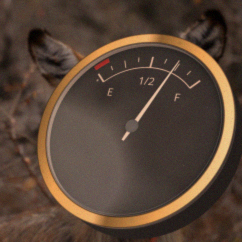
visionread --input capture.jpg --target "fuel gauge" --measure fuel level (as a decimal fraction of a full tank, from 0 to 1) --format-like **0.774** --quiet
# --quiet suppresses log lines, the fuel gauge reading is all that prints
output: **0.75**
